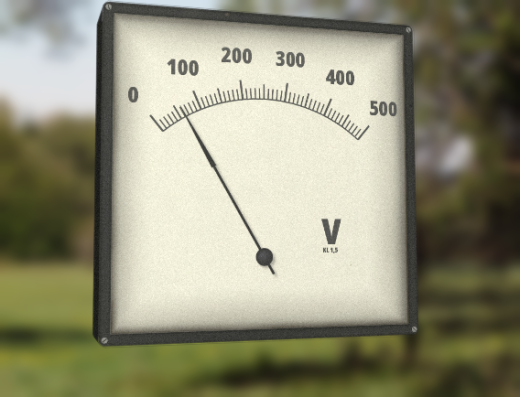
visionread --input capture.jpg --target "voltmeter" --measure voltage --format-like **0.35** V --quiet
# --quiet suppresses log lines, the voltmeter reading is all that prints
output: **60** V
